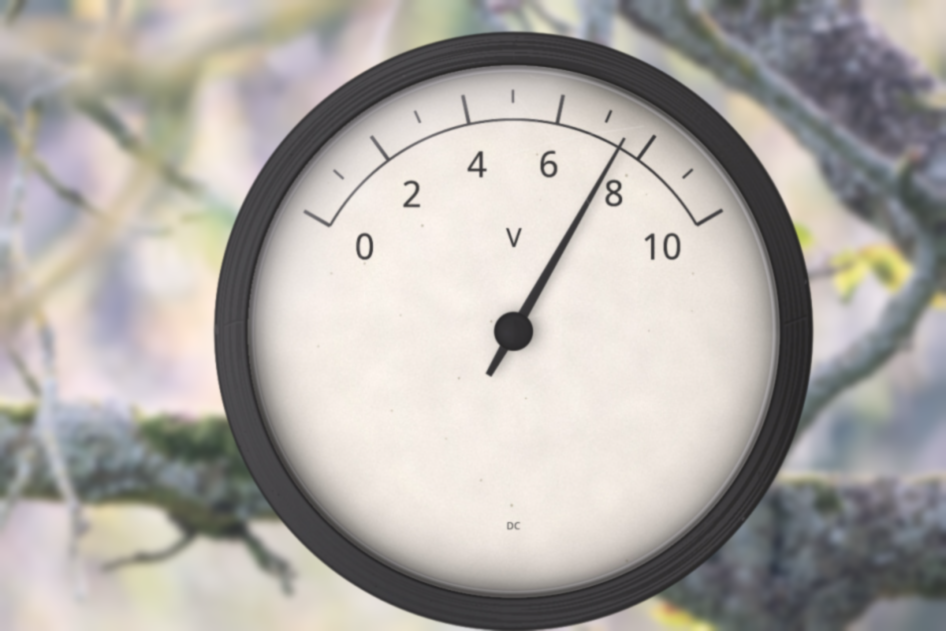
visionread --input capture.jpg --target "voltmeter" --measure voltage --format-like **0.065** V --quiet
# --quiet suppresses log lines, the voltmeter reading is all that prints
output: **7.5** V
